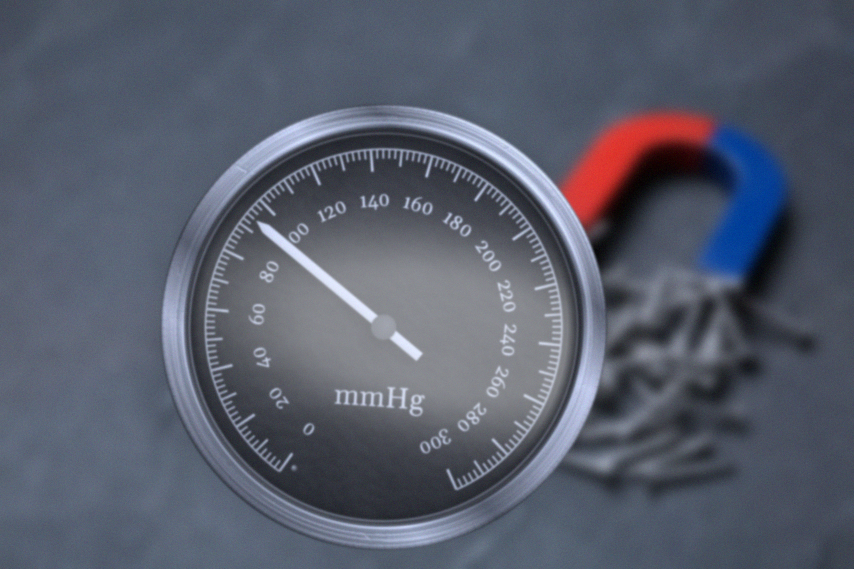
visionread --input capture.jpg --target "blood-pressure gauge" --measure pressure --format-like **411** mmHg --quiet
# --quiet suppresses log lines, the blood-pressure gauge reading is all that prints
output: **94** mmHg
